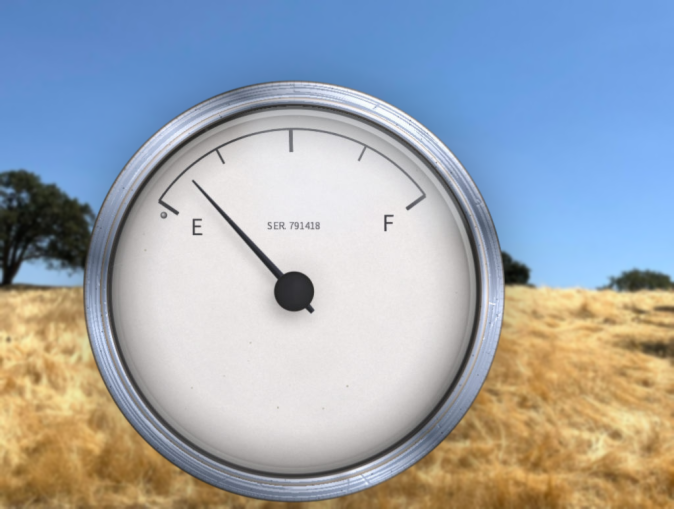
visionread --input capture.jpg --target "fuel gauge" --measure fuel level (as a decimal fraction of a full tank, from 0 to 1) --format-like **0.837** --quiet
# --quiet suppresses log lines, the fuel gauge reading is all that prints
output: **0.125**
